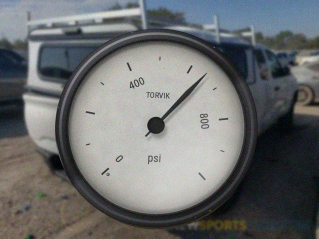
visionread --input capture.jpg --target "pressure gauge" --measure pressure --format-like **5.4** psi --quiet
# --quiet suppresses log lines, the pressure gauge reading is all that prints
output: **650** psi
